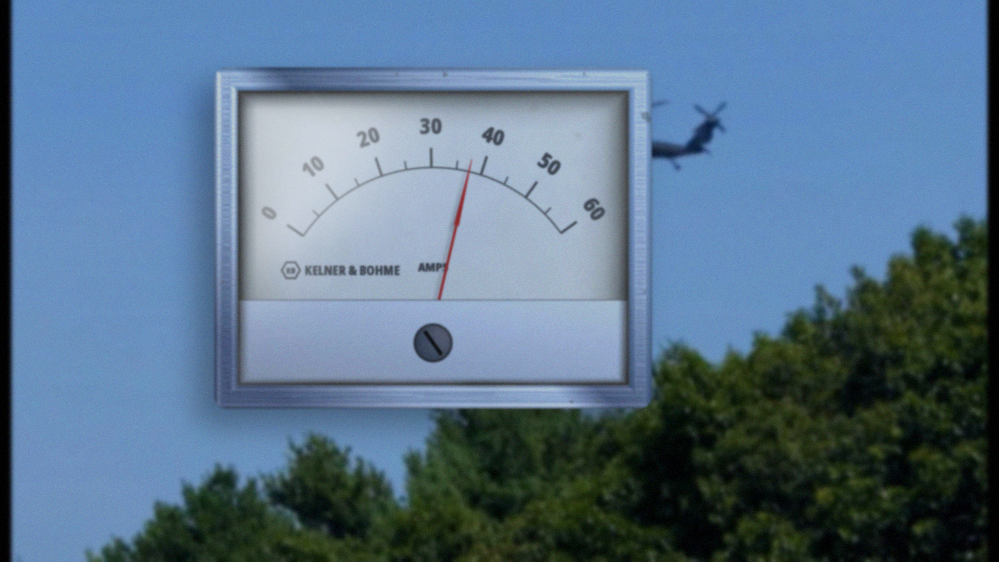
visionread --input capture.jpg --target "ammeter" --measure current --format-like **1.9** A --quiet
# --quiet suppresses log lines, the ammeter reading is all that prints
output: **37.5** A
